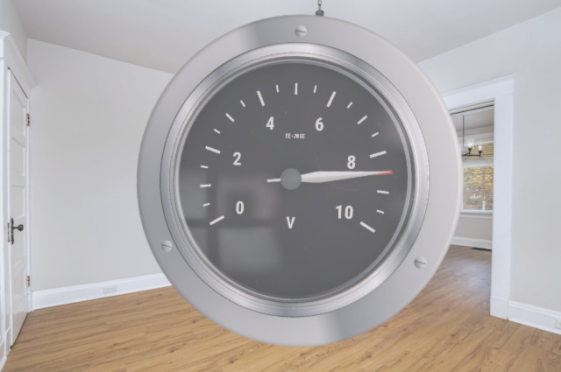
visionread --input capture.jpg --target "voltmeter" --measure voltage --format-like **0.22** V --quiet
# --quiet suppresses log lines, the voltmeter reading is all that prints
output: **8.5** V
